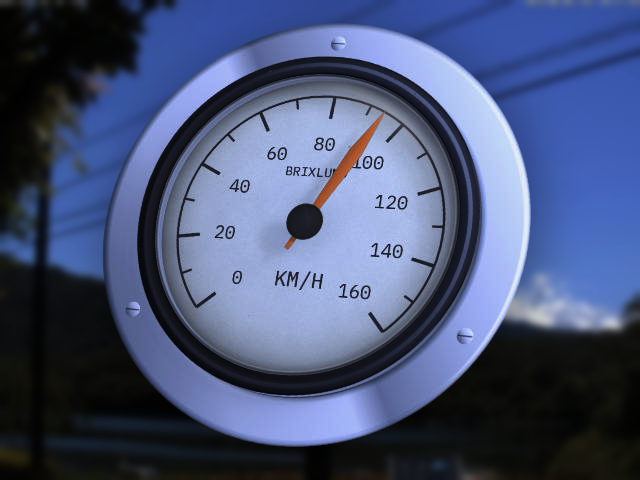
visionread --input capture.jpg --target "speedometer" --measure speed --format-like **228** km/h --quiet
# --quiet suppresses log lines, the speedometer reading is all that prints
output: **95** km/h
